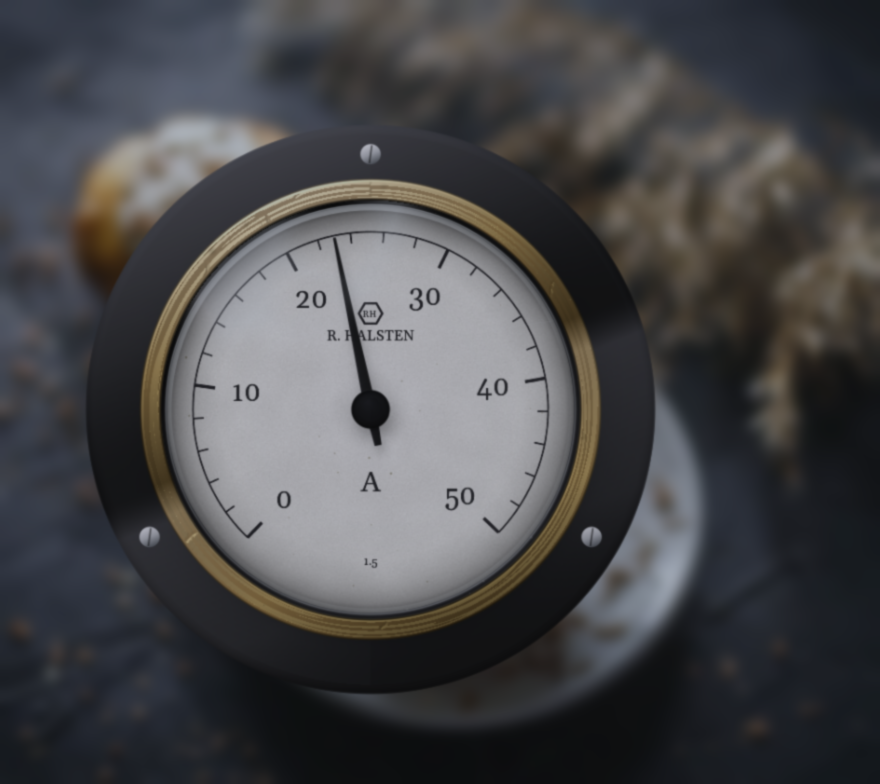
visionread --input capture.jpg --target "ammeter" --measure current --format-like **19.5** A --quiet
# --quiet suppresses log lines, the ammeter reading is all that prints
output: **23** A
